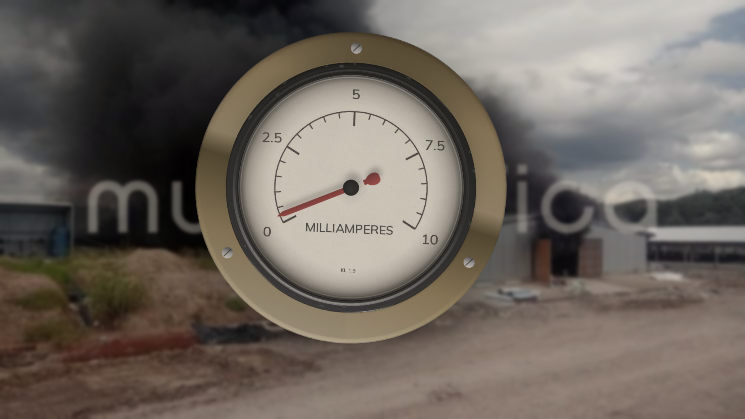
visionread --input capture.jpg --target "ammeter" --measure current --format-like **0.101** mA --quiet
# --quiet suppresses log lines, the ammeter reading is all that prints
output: **0.25** mA
